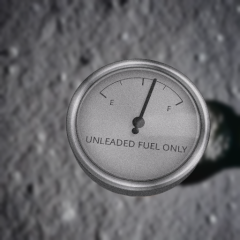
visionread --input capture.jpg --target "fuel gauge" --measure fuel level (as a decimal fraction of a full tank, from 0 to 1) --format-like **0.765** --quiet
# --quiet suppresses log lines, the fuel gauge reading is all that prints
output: **0.625**
